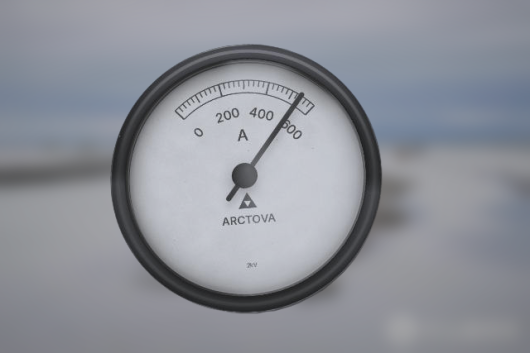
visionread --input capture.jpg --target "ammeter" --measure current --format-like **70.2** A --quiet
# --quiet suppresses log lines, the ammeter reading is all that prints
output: **540** A
